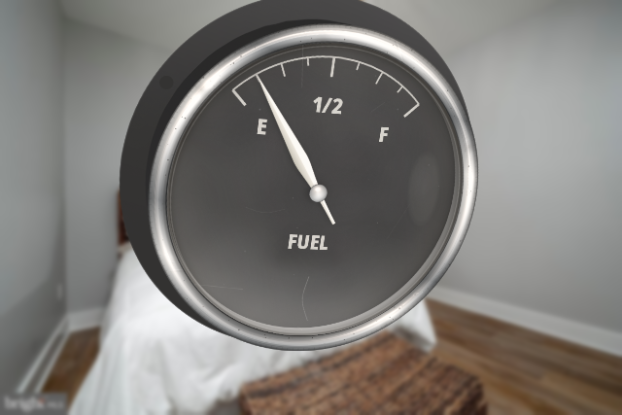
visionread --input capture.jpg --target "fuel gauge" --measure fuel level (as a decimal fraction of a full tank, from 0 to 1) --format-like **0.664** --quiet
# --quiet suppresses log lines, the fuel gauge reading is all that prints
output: **0.125**
